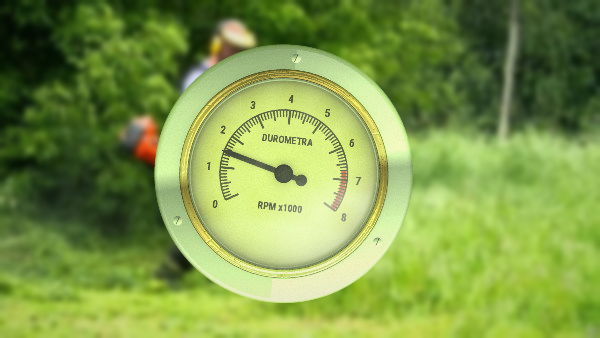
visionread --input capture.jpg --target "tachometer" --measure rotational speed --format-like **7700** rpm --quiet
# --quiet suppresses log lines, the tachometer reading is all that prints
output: **1500** rpm
